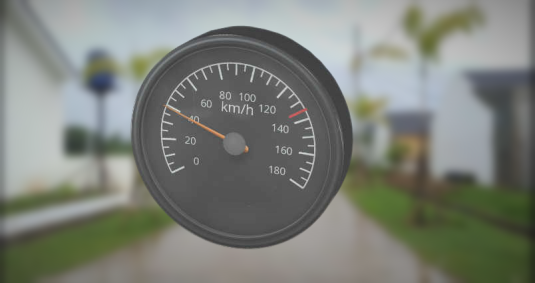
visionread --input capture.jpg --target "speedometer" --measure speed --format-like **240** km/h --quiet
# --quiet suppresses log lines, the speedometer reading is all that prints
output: **40** km/h
